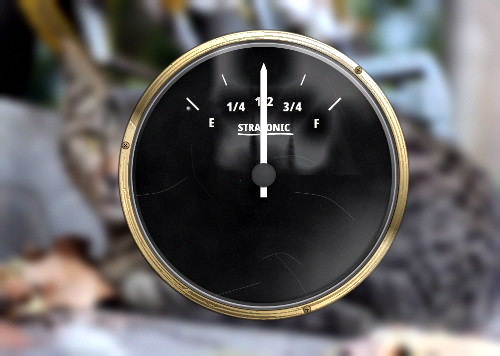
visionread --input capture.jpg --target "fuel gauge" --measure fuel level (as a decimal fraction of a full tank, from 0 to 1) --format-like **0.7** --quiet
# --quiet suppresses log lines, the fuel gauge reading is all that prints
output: **0.5**
